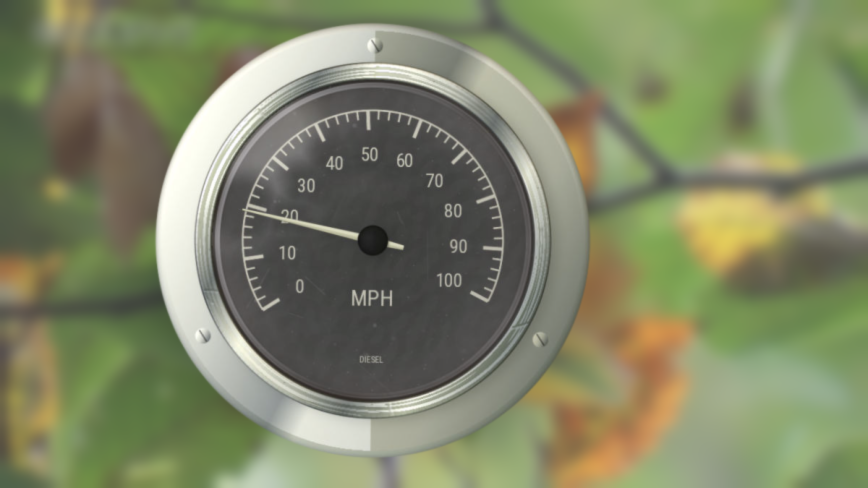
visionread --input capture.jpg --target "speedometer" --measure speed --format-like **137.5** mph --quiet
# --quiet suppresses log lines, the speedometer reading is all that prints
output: **19** mph
